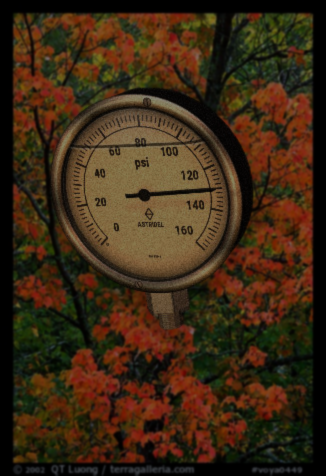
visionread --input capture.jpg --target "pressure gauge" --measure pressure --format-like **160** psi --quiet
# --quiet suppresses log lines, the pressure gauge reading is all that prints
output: **130** psi
